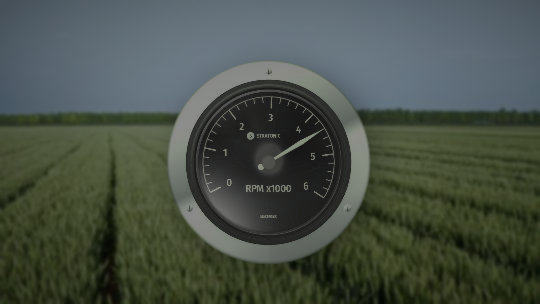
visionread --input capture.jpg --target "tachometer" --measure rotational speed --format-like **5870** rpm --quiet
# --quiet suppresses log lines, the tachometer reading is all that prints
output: **4400** rpm
